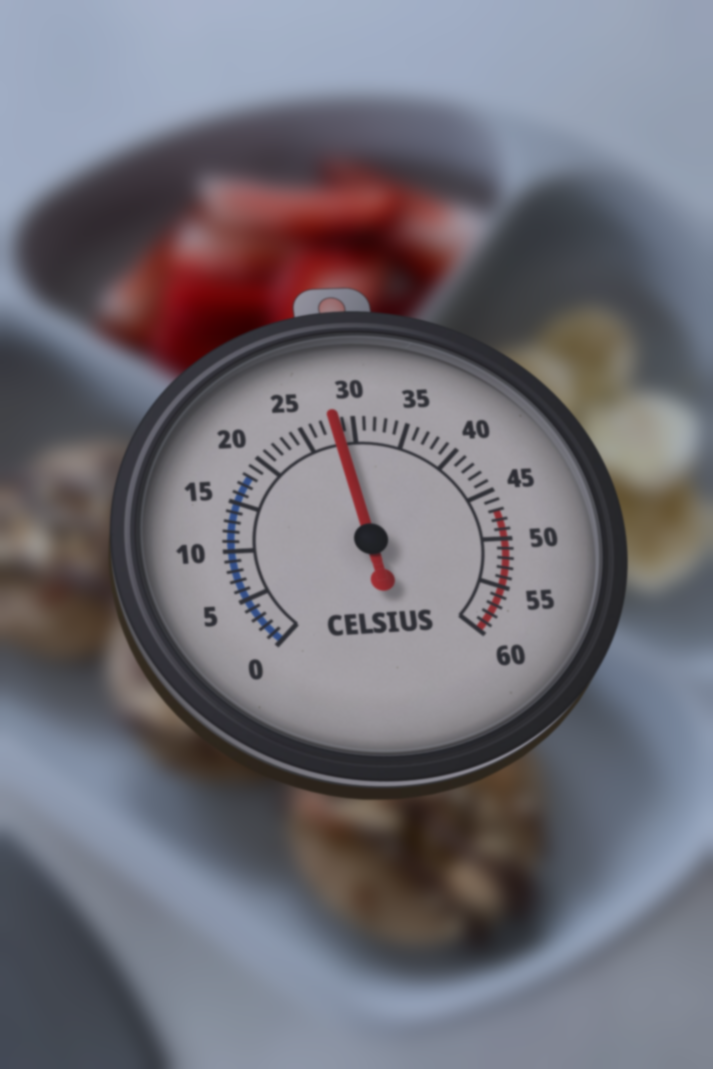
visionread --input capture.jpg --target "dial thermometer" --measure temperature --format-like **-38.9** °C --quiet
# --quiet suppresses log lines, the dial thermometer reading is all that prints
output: **28** °C
